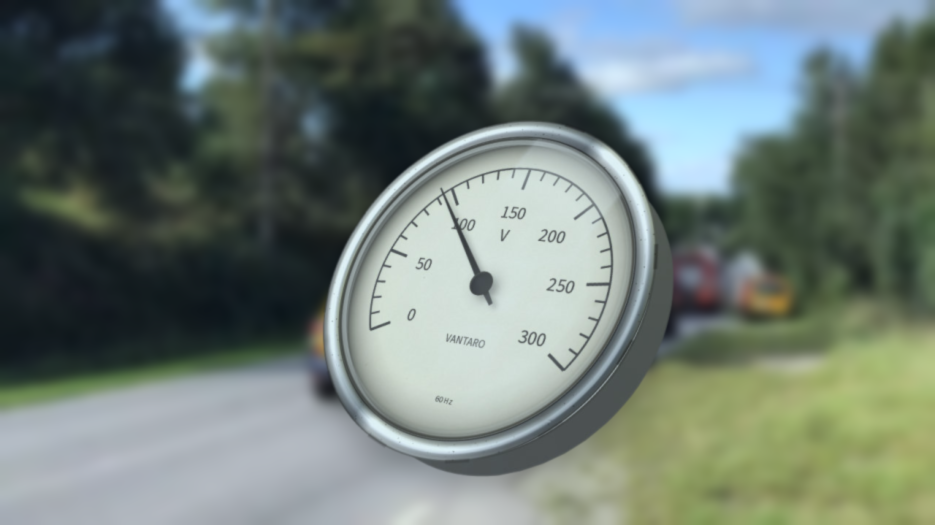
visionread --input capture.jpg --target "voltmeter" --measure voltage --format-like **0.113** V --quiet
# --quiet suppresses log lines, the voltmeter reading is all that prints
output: **95** V
